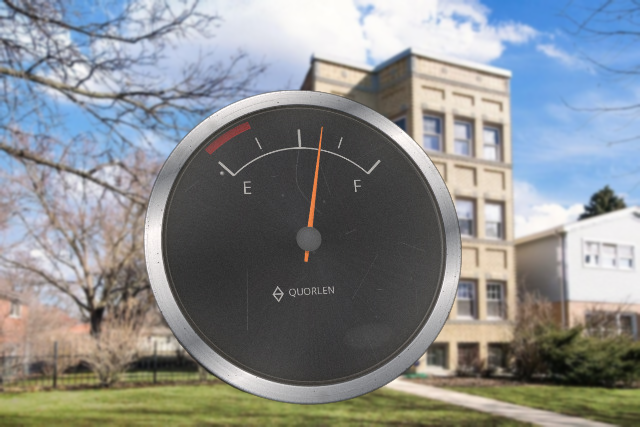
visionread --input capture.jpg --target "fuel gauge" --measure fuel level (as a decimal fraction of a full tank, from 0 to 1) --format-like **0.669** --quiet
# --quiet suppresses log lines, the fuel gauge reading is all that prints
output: **0.625**
